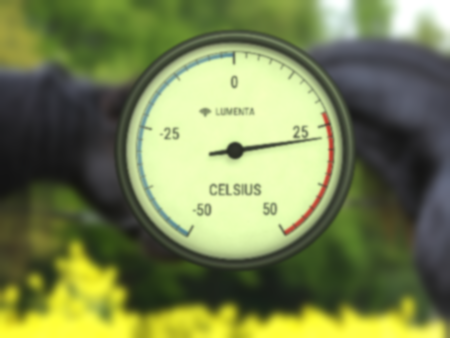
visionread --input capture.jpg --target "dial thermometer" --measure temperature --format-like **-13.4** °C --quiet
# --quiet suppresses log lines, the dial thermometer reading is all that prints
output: **27.5** °C
